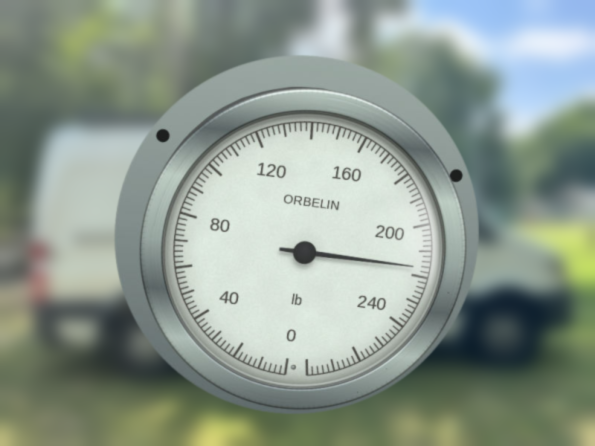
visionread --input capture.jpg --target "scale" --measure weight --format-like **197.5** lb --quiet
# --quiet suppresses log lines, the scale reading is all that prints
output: **216** lb
